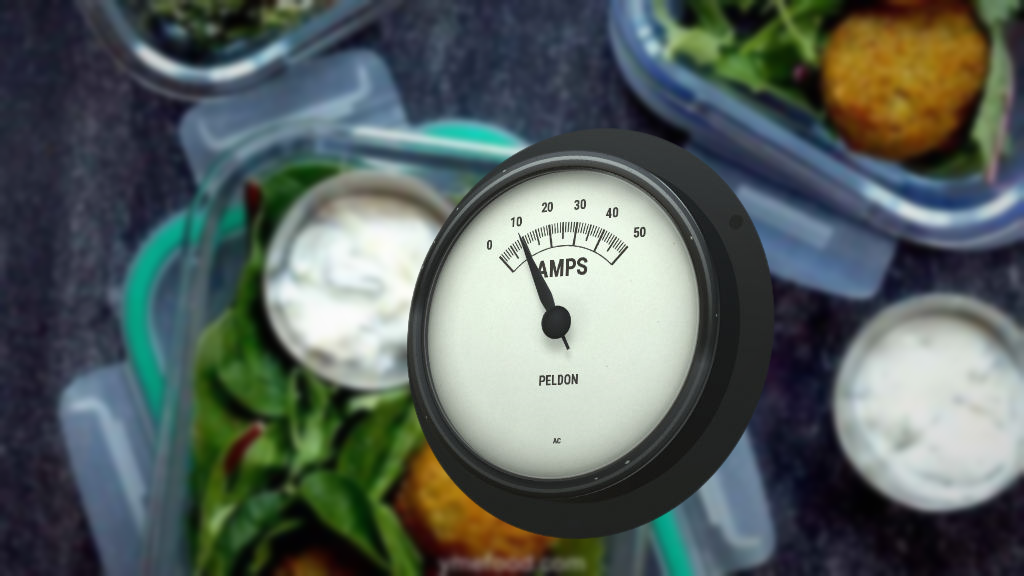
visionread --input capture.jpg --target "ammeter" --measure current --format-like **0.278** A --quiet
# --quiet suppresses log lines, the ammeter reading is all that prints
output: **10** A
